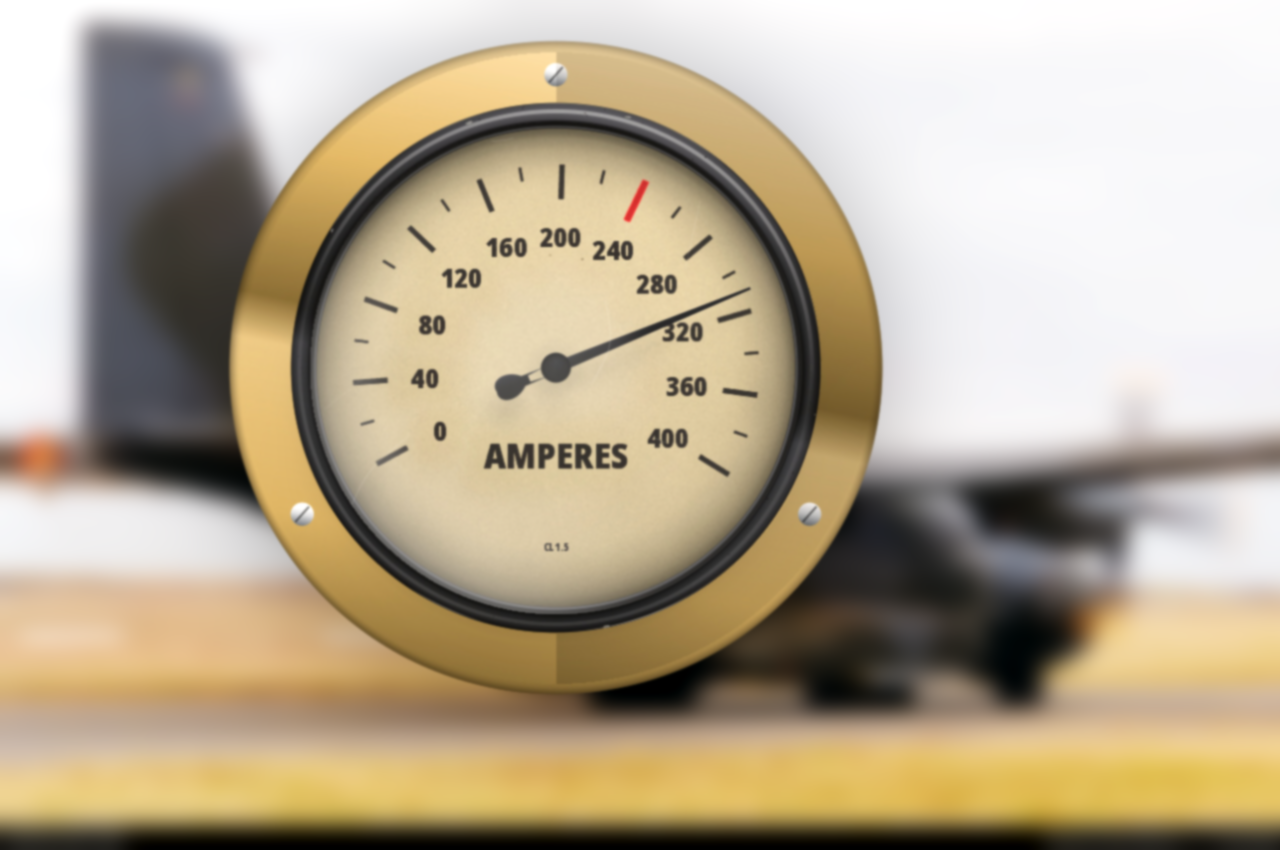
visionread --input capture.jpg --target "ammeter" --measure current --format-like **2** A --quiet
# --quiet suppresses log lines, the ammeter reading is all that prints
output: **310** A
